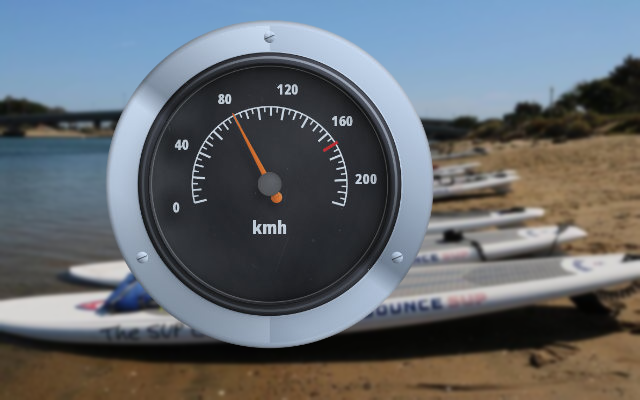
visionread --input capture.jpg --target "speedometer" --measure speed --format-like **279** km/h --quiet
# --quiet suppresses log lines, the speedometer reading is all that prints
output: **80** km/h
